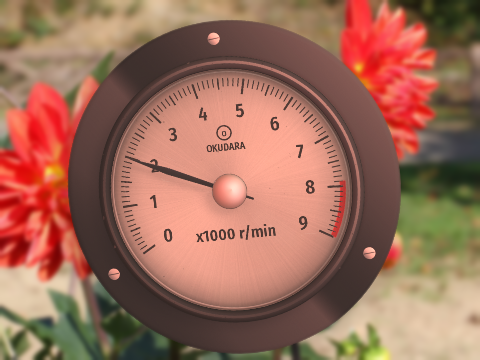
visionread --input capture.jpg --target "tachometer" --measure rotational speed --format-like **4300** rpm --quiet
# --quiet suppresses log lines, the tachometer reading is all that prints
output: **2000** rpm
